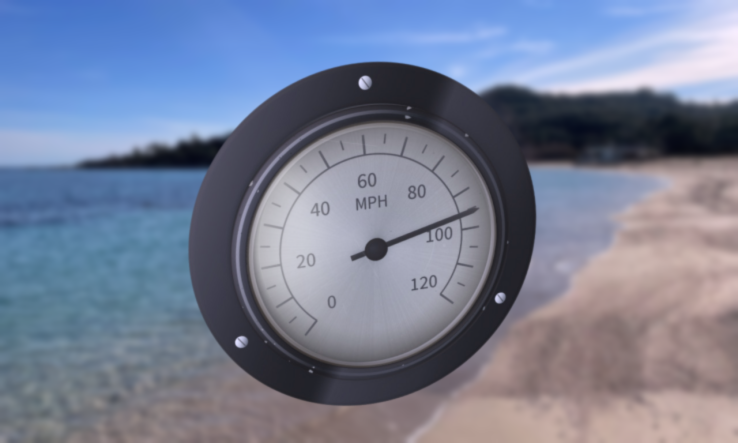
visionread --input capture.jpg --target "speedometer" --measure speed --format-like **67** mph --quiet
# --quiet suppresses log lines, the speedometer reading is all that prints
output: **95** mph
